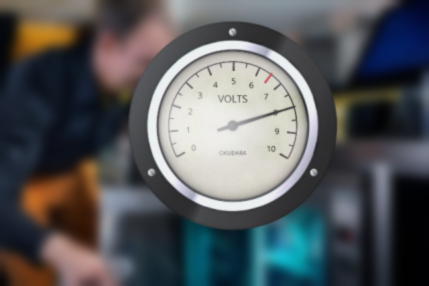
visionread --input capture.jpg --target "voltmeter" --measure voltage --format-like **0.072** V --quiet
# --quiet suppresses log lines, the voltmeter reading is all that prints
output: **8** V
